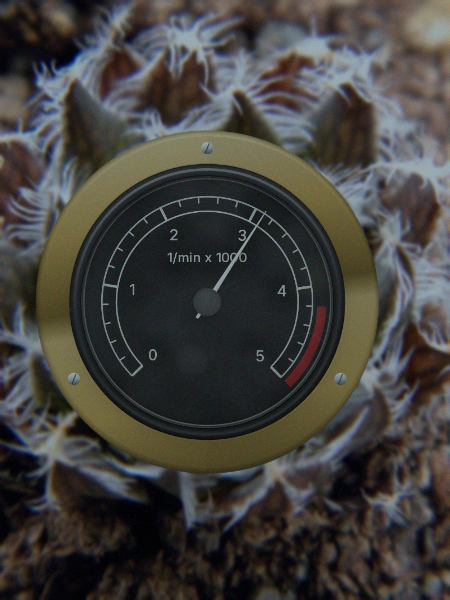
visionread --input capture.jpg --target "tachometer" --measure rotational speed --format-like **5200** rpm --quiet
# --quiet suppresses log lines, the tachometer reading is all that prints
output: **3100** rpm
